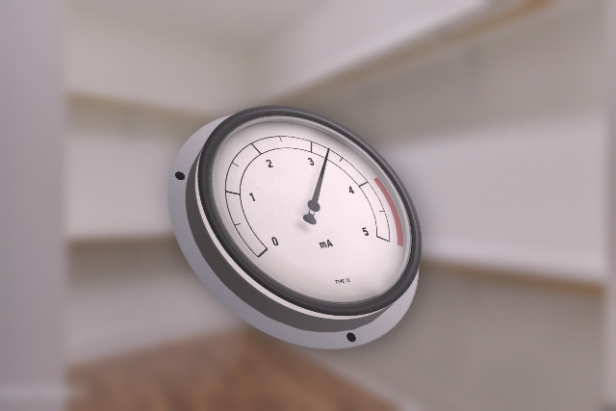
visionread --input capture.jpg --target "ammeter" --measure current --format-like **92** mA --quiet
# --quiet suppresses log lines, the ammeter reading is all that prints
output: **3.25** mA
